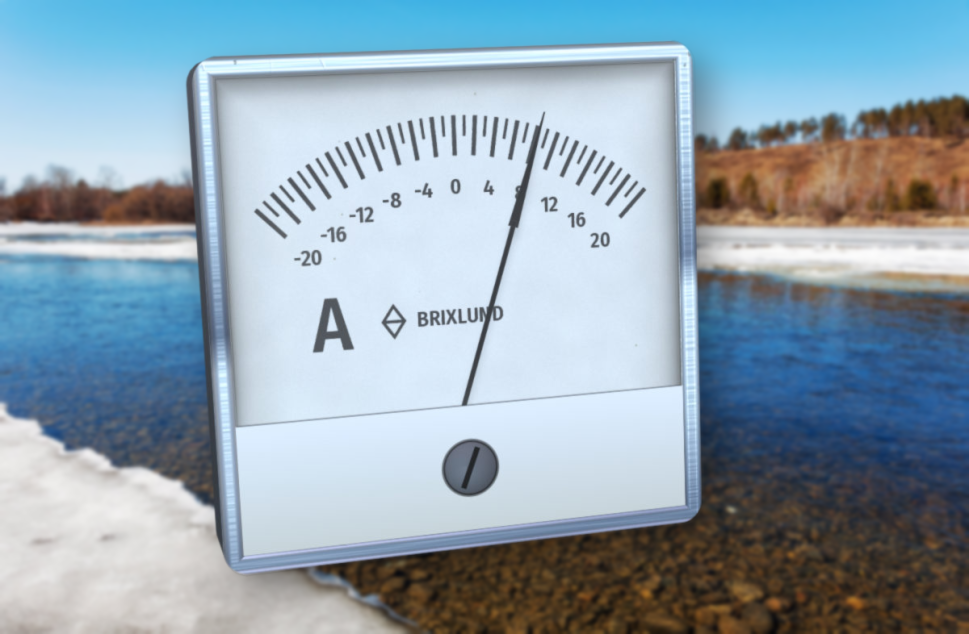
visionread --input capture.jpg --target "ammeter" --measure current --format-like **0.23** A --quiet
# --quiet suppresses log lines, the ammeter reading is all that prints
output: **8** A
